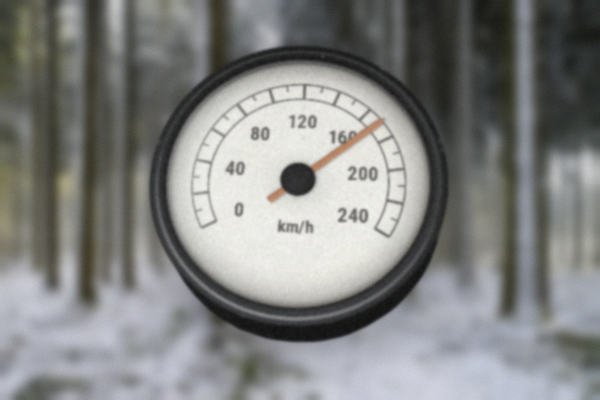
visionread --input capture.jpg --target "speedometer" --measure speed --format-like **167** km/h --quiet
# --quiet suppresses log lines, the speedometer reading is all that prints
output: **170** km/h
